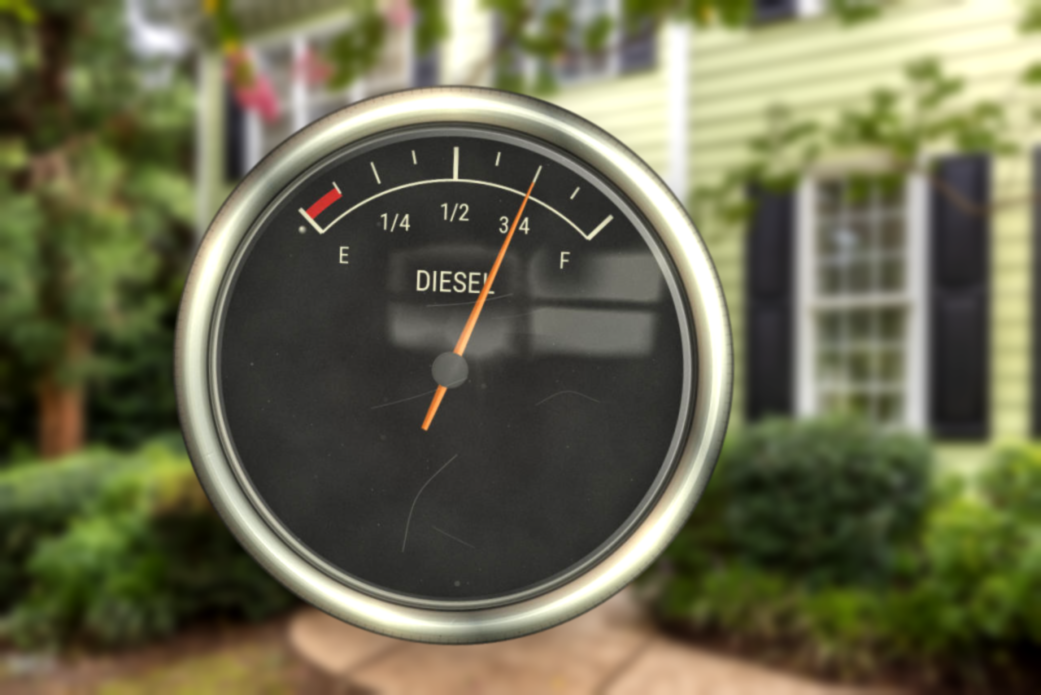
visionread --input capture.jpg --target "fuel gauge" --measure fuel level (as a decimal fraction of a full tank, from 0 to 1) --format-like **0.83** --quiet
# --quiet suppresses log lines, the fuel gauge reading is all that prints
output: **0.75**
